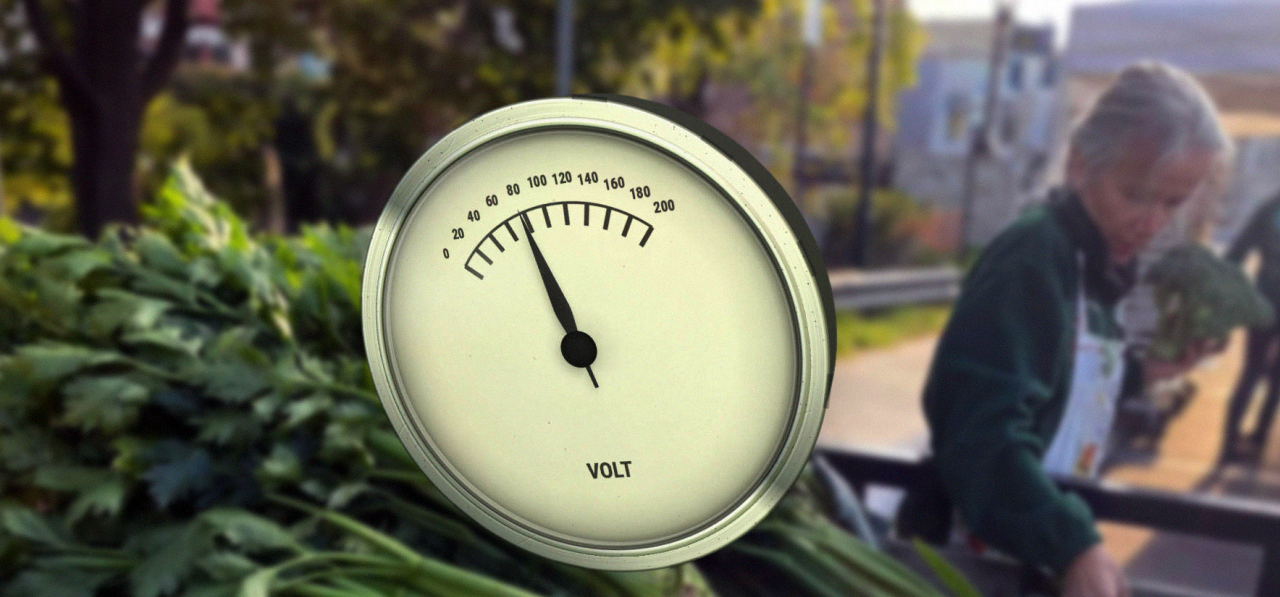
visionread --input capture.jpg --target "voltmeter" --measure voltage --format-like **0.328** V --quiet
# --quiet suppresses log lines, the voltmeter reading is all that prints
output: **80** V
